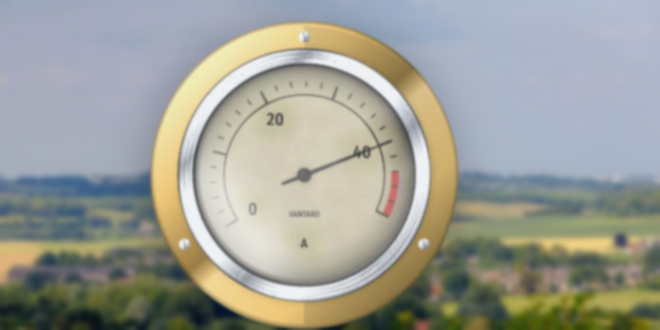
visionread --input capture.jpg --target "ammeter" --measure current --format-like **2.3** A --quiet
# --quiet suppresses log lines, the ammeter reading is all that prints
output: **40** A
